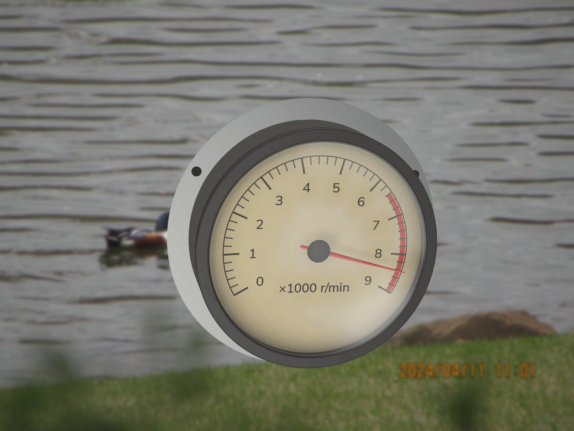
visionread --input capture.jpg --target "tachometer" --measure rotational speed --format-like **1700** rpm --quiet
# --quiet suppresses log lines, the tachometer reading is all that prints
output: **8400** rpm
